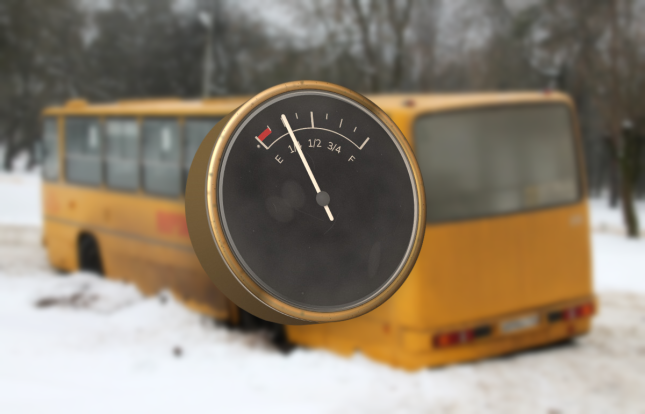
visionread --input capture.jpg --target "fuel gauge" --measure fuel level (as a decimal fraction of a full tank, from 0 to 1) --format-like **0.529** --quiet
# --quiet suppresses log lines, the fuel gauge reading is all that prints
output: **0.25**
